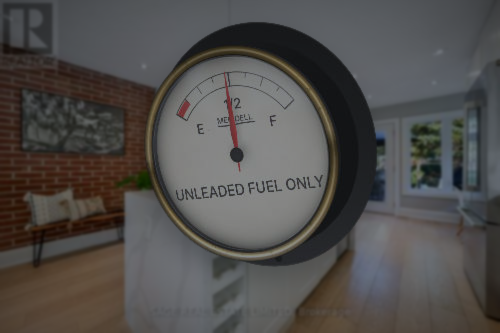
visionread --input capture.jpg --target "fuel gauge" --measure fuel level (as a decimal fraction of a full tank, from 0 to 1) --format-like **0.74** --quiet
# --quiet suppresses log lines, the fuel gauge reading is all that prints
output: **0.5**
